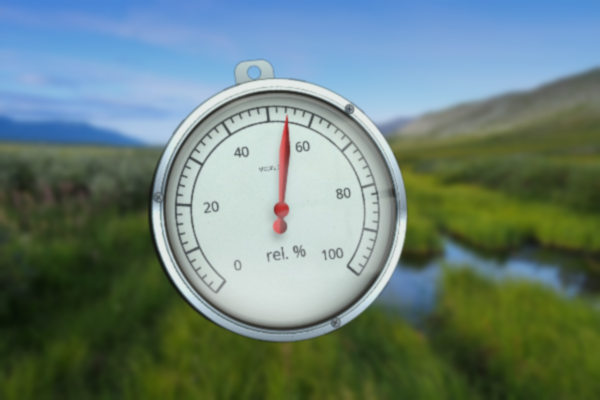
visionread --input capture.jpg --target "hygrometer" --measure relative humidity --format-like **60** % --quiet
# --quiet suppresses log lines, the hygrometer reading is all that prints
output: **54** %
